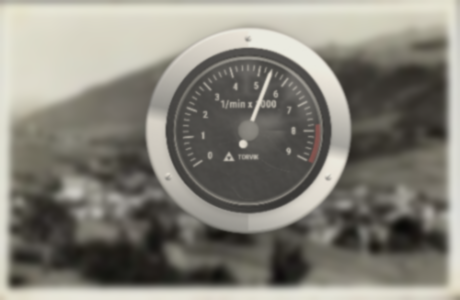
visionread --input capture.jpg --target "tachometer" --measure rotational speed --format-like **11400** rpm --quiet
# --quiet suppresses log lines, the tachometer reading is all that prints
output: **5400** rpm
